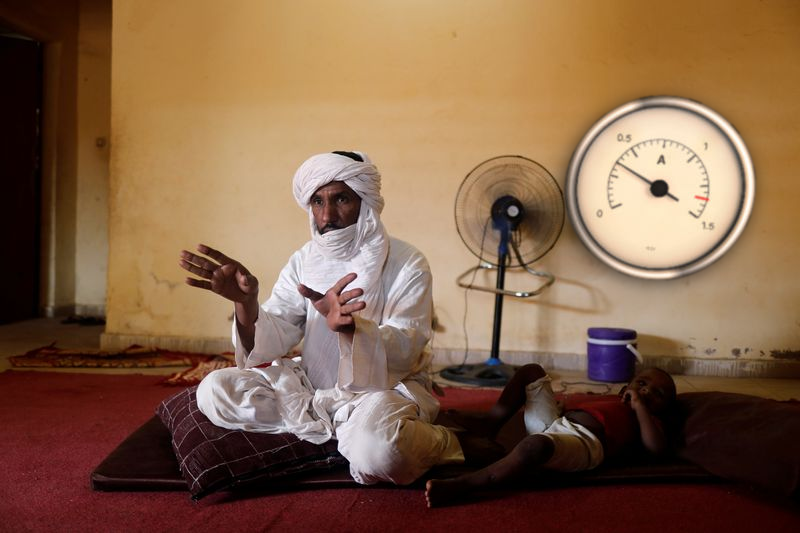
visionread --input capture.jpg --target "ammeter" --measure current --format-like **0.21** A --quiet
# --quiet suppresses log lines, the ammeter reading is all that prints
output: **0.35** A
